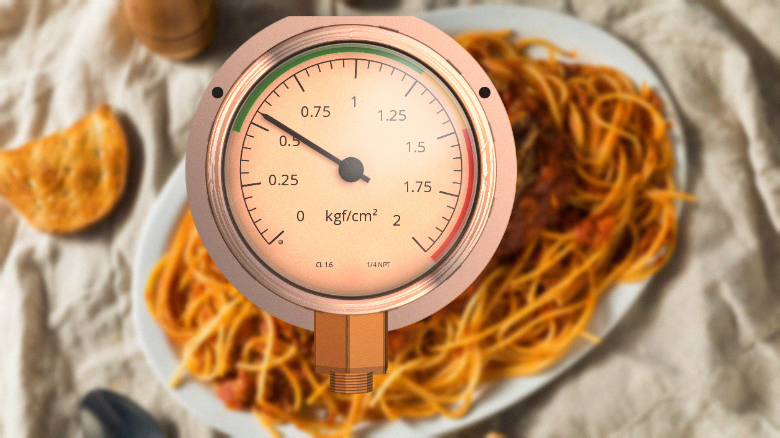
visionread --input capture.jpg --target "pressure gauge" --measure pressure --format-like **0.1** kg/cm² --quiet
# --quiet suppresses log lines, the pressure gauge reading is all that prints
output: **0.55** kg/cm²
